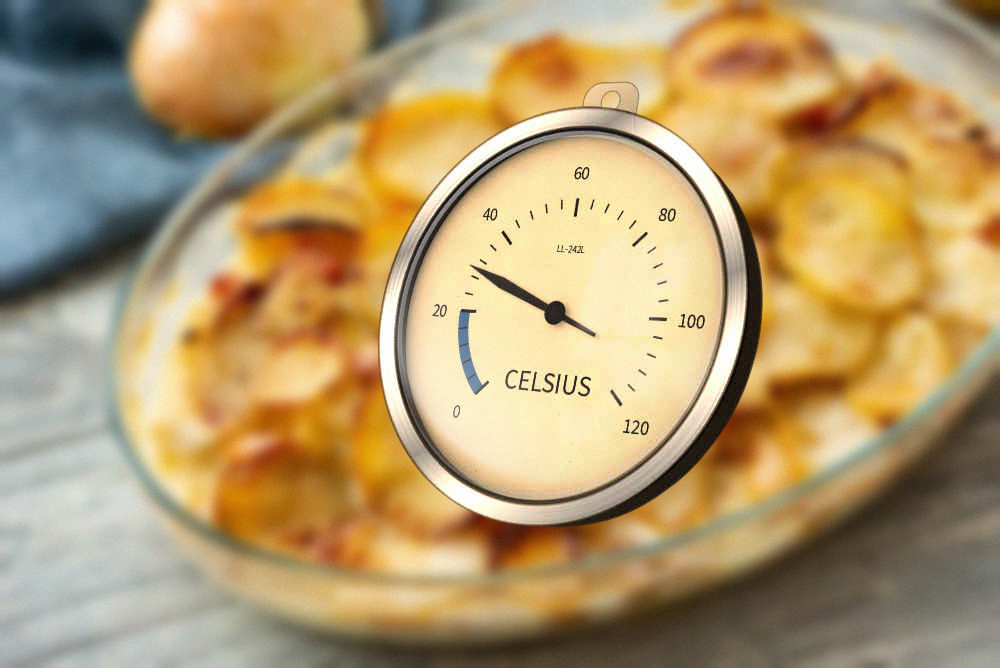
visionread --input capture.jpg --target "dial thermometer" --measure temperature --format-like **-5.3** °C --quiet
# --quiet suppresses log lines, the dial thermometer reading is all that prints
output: **30** °C
